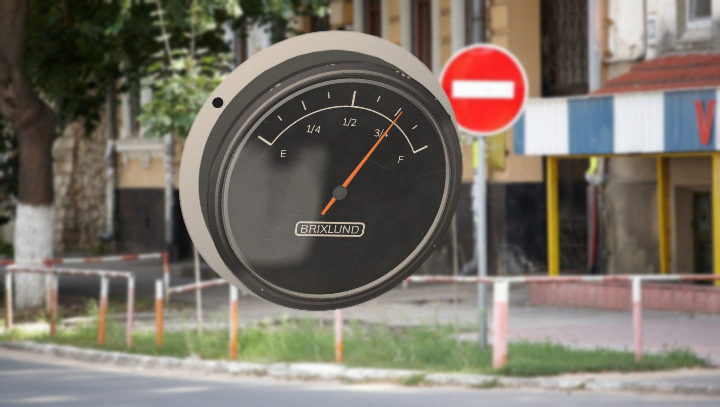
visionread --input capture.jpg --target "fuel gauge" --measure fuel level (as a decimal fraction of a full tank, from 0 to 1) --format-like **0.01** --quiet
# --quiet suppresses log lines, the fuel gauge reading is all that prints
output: **0.75**
